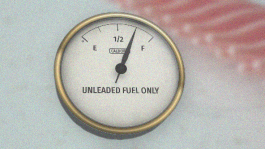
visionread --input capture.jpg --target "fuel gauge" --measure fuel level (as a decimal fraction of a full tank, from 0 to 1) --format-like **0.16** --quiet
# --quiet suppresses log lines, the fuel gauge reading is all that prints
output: **0.75**
